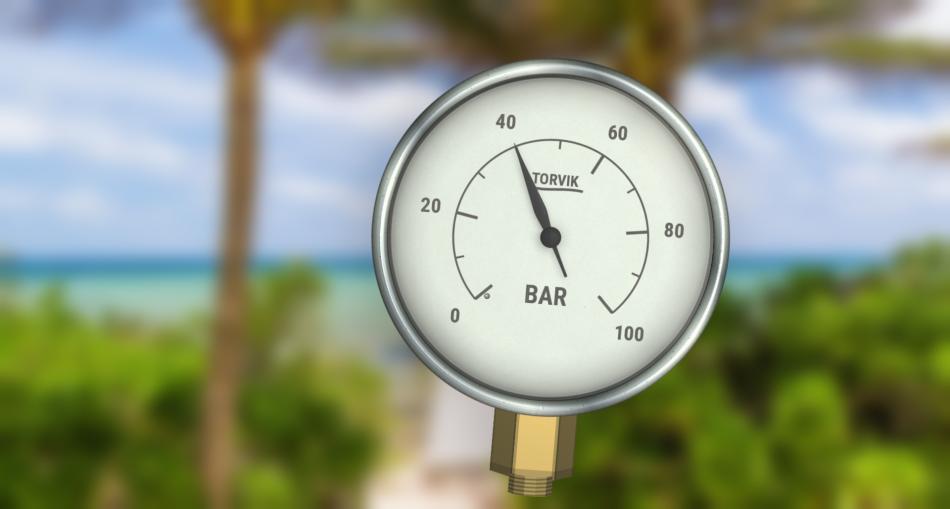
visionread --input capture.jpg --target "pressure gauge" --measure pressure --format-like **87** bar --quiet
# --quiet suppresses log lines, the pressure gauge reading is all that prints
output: **40** bar
